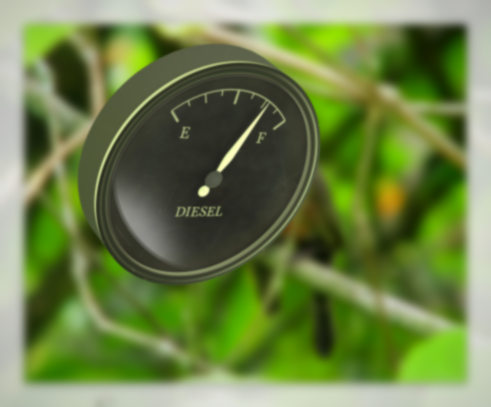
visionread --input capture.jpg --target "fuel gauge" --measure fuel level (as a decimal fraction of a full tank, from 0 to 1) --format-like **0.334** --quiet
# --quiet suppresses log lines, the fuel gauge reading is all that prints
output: **0.75**
